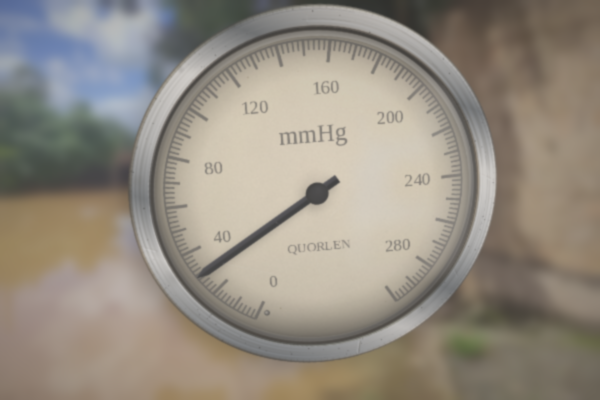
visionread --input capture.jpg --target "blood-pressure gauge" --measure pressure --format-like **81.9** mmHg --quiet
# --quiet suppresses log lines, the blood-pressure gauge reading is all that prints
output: **30** mmHg
